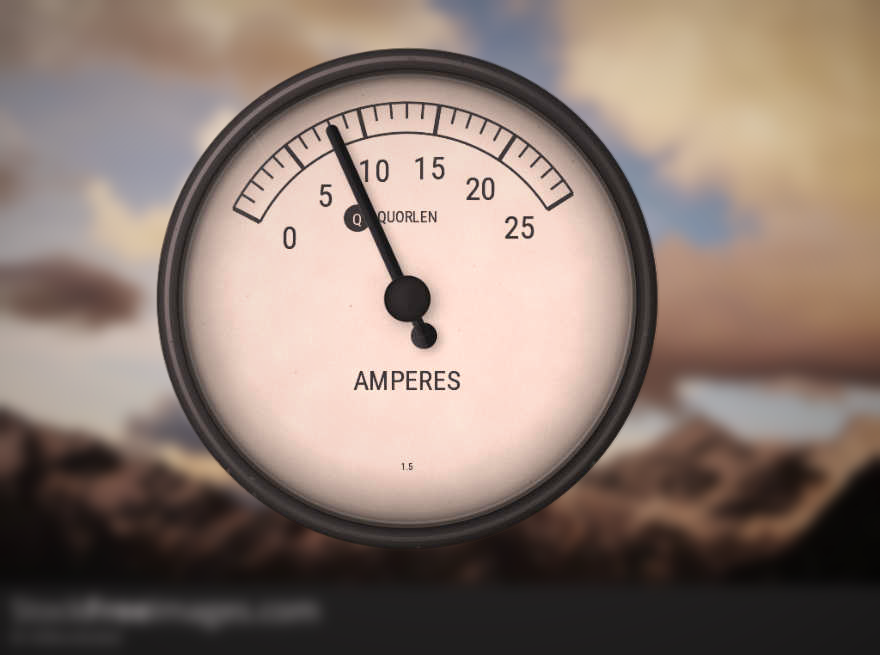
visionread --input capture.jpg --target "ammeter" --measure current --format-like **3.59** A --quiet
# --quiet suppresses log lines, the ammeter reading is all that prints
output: **8** A
